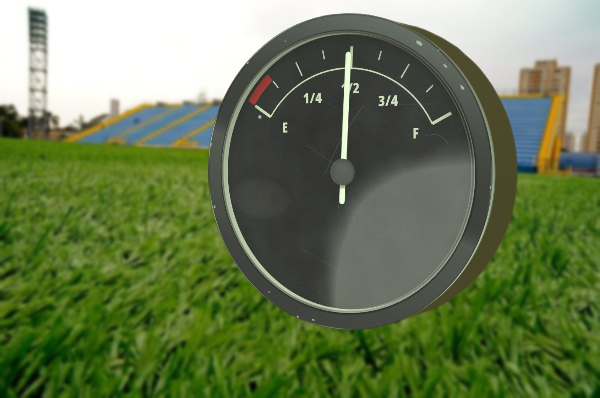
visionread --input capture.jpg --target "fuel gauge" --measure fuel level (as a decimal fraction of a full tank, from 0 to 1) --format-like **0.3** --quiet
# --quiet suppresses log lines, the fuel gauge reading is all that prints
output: **0.5**
